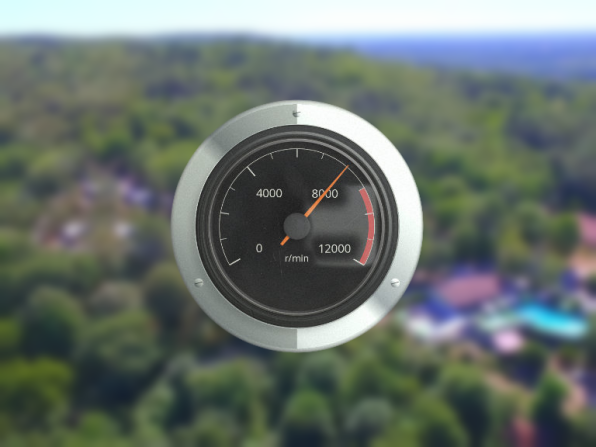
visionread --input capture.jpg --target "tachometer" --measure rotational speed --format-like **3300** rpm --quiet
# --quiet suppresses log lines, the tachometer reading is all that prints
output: **8000** rpm
